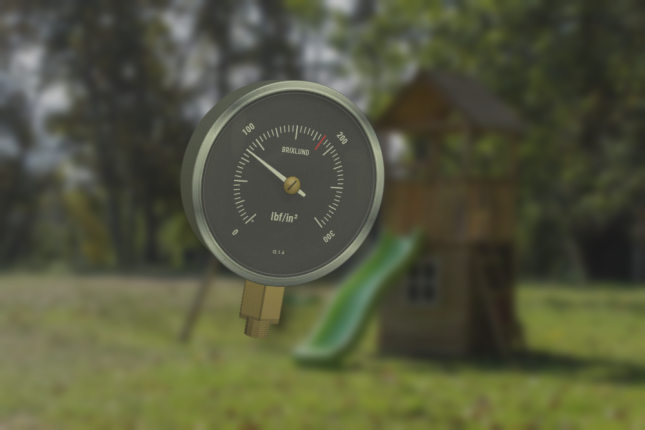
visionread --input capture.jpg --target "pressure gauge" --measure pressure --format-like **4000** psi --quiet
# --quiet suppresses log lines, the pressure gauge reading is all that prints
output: **85** psi
